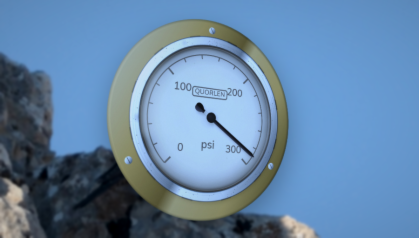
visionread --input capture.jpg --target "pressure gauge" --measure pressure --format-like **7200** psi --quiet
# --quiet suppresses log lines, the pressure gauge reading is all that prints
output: **290** psi
